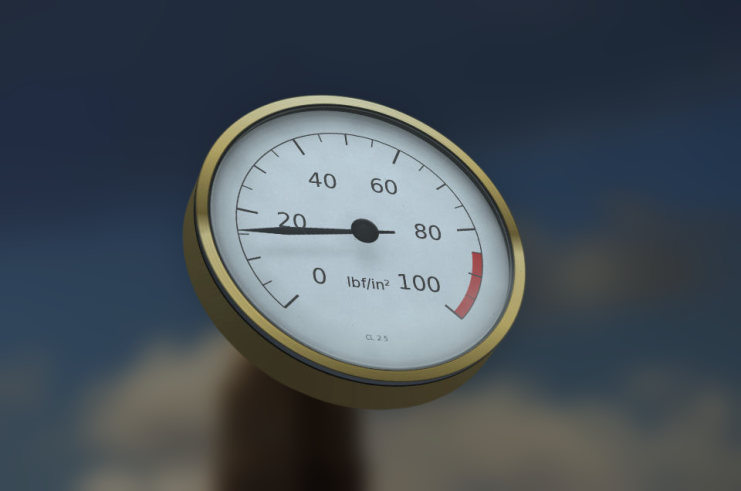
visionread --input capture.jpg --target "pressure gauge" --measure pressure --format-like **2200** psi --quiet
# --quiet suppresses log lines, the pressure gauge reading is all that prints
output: **15** psi
